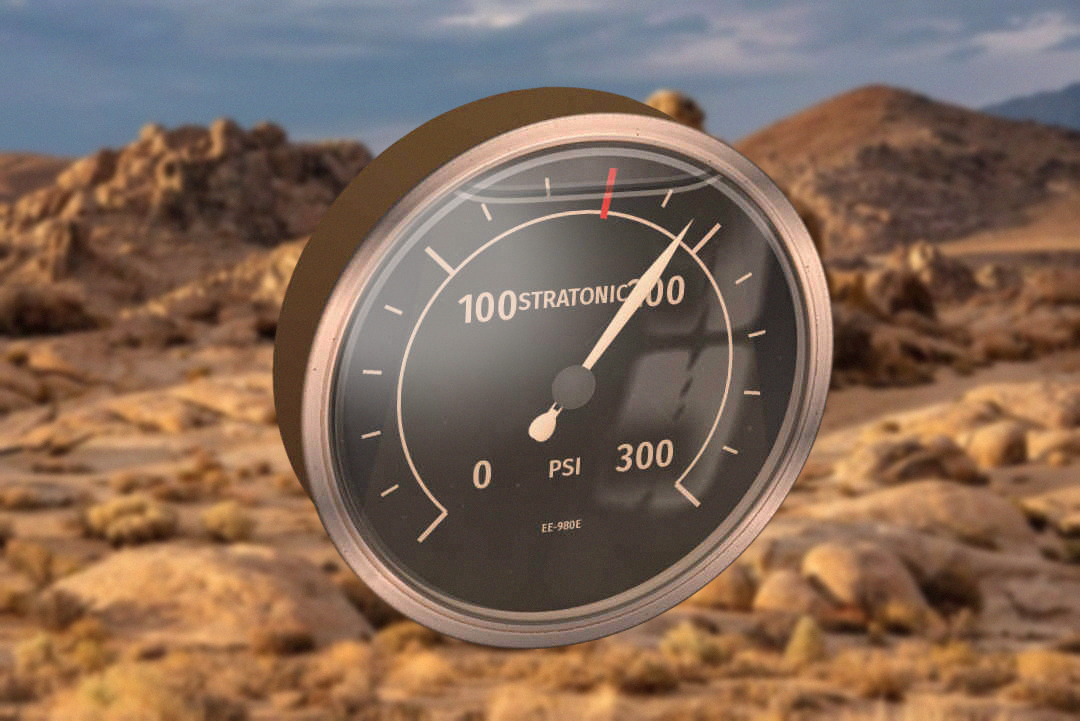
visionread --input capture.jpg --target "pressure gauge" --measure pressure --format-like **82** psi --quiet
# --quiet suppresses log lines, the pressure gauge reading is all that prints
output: **190** psi
